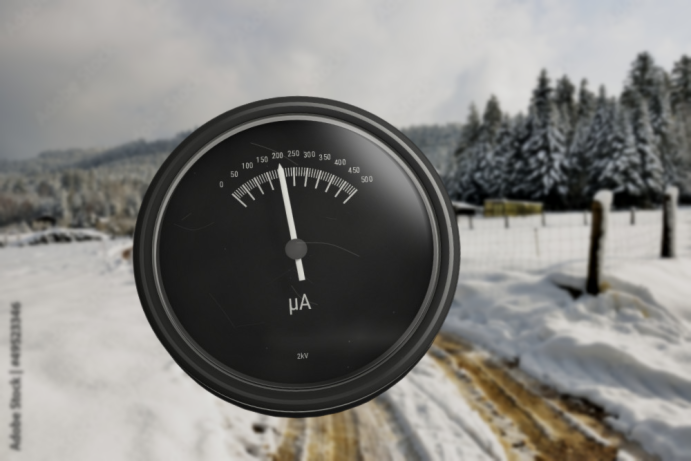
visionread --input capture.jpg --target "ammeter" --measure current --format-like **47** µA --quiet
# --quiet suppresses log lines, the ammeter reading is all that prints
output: **200** µA
